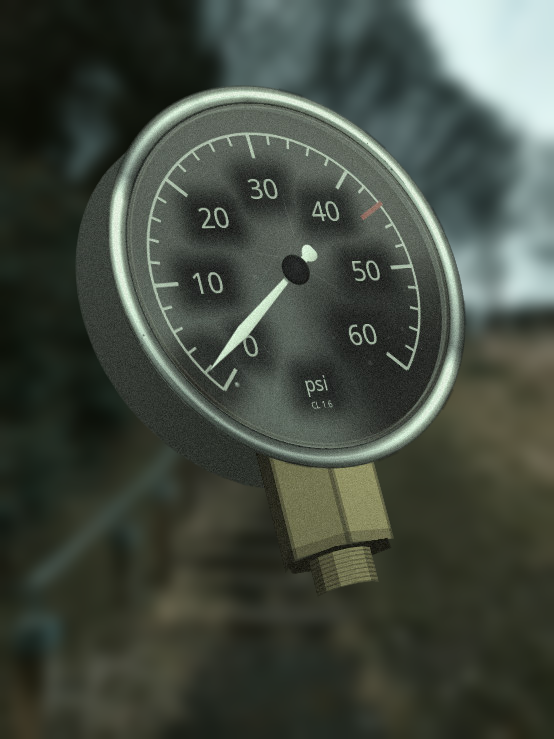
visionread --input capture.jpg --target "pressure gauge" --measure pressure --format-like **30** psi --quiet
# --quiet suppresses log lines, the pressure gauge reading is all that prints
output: **2** psi
